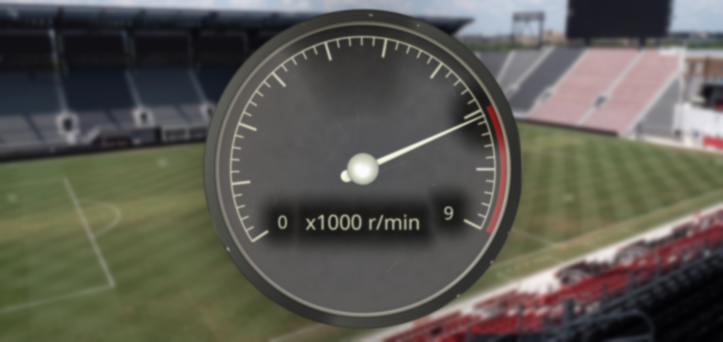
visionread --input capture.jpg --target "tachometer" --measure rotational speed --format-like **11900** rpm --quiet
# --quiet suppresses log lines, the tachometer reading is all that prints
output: **7100** rpm
